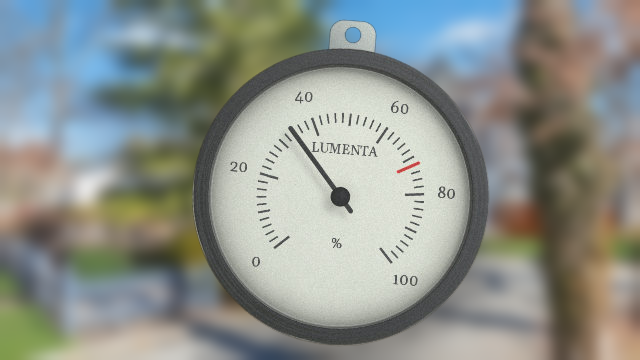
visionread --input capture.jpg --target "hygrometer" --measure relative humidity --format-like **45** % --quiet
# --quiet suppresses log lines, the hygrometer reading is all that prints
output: **34** %
